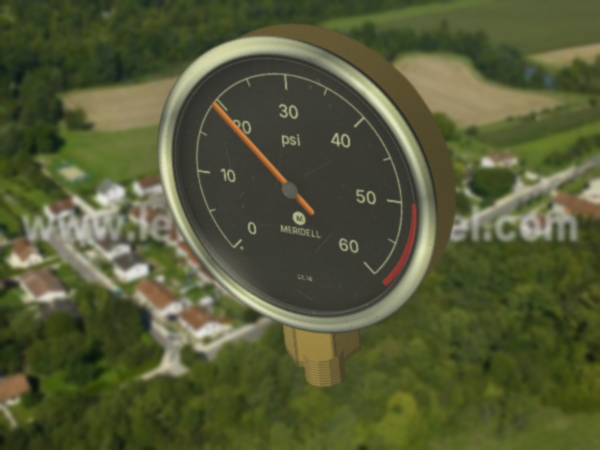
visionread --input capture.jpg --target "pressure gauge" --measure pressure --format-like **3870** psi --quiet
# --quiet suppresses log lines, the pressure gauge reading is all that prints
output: **20** psi
